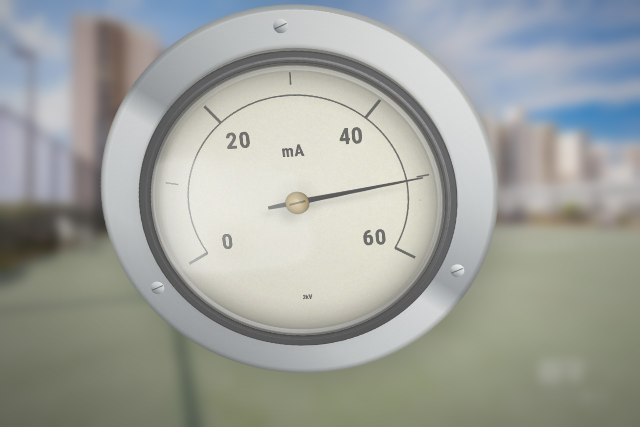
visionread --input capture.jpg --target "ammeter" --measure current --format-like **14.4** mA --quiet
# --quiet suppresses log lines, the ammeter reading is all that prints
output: **50** mA
